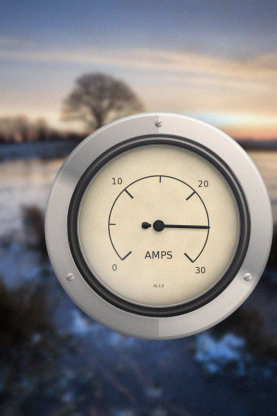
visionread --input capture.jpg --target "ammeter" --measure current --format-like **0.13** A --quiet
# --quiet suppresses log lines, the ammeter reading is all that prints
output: **25** A
